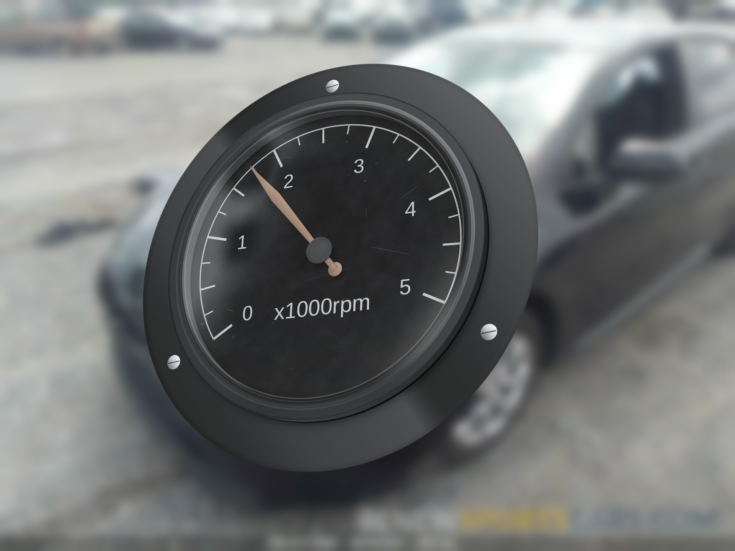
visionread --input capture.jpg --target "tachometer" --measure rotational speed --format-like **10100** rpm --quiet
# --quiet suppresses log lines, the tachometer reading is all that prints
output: **1750** rpm
